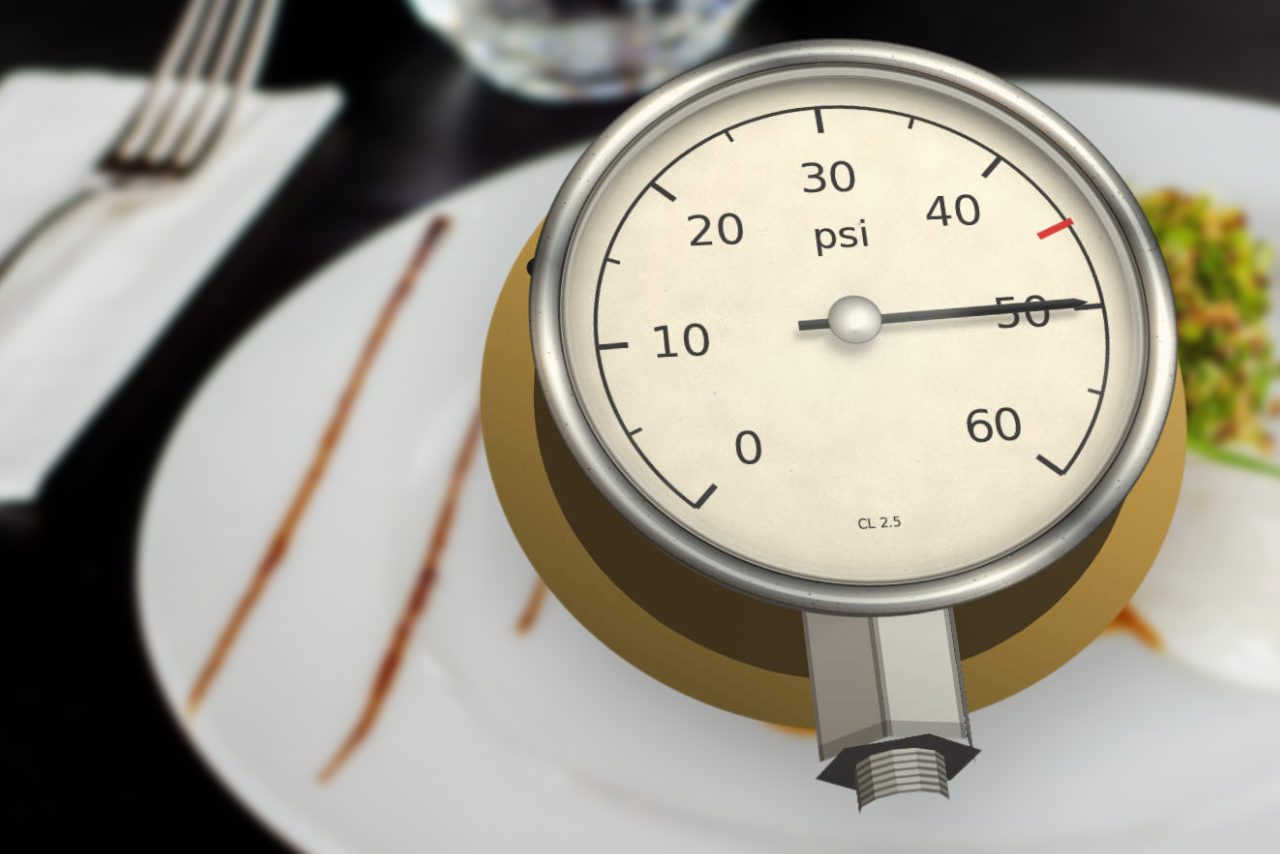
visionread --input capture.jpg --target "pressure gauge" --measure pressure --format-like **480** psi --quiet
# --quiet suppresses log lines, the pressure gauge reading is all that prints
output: **50** psi
